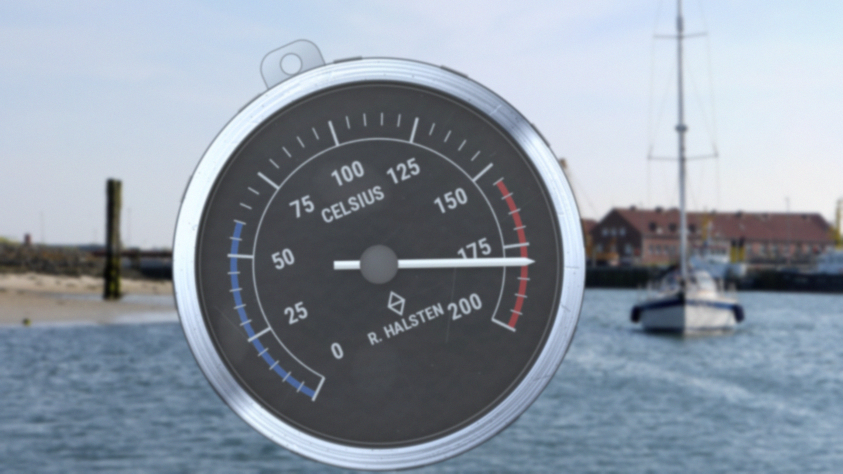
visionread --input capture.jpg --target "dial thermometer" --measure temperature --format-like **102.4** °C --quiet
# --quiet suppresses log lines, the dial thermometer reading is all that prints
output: **180** °C
